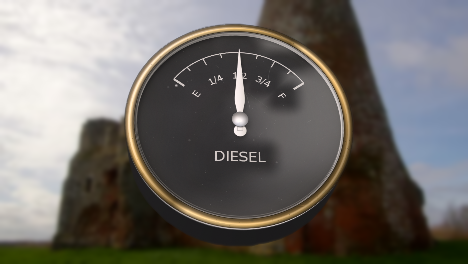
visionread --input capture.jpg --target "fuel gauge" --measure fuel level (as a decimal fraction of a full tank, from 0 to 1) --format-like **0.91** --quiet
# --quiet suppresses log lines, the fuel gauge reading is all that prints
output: **0.5**
